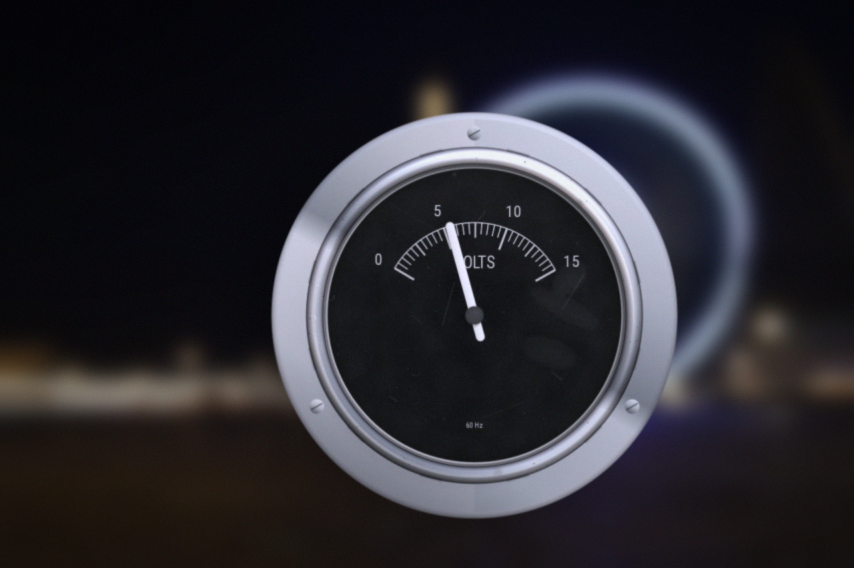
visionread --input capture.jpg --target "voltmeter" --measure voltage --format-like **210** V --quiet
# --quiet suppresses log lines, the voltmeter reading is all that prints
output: **5.5** V
